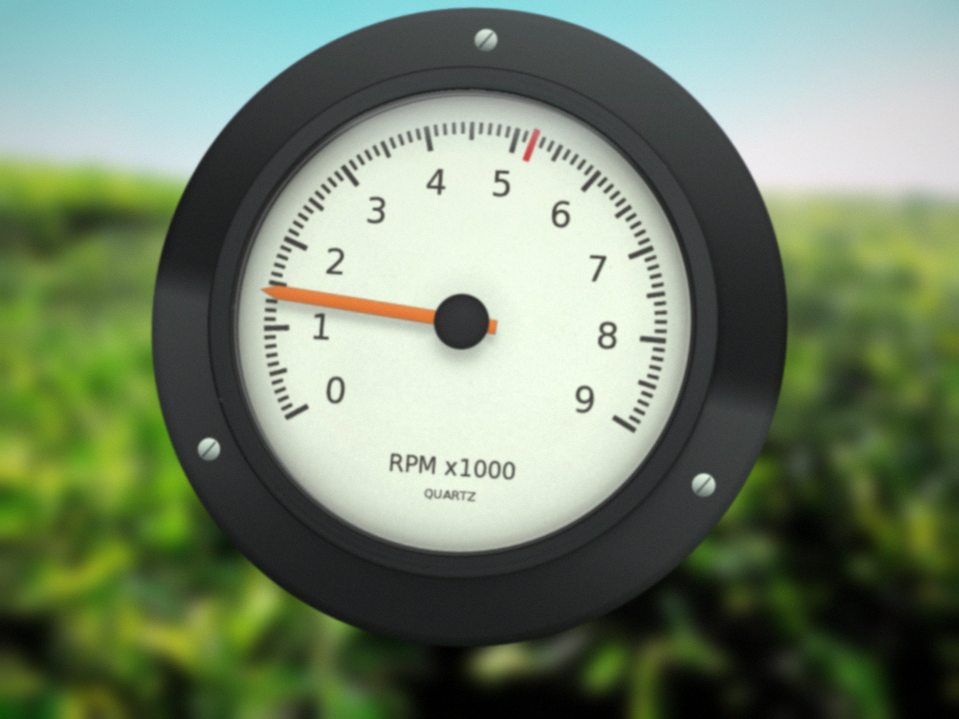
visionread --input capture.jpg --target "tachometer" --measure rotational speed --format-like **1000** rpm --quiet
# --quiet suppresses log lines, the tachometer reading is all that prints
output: **1400** rpm
